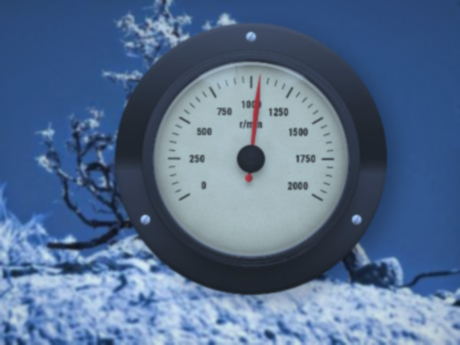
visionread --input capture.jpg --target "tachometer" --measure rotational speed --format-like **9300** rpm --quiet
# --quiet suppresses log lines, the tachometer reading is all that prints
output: **1050** rpm
